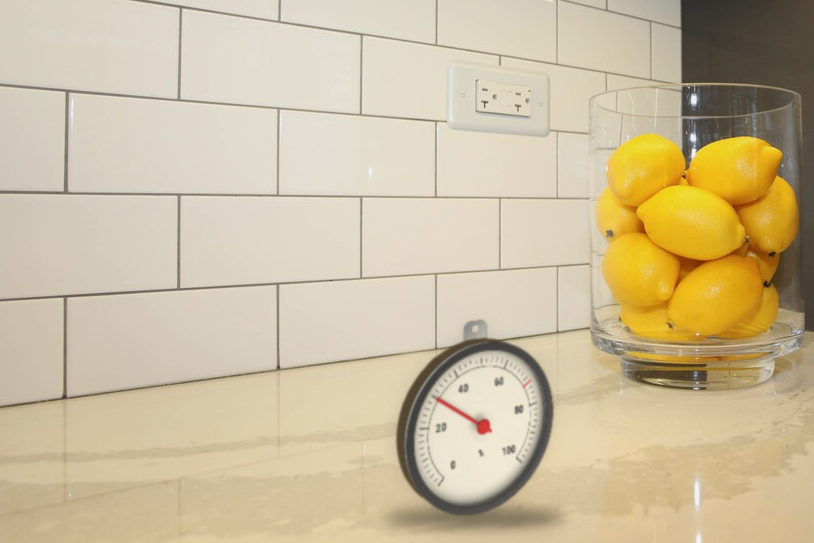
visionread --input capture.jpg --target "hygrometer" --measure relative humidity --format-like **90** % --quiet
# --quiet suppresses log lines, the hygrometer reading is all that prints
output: **30** %
